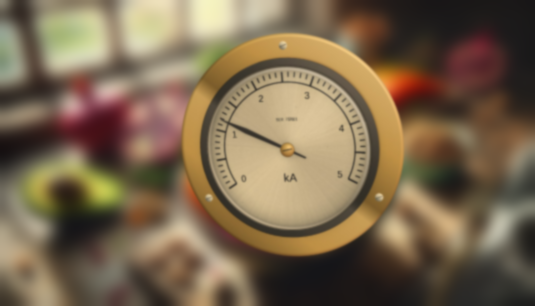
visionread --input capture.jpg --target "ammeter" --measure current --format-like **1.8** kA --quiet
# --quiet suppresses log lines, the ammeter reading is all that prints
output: **1.2** kA
